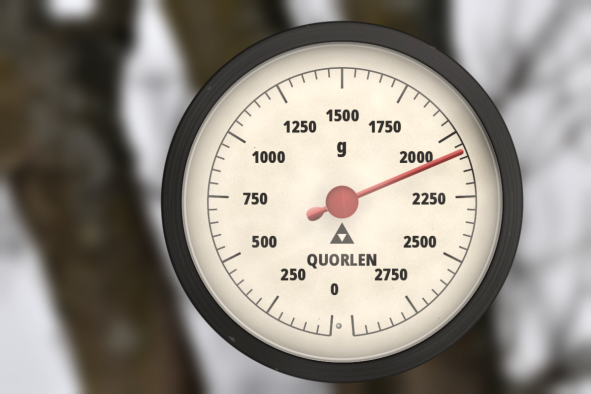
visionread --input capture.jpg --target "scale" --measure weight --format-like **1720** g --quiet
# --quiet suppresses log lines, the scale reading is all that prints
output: **2075** g
